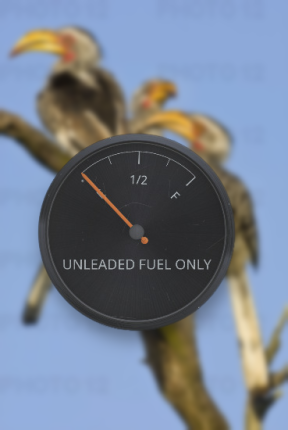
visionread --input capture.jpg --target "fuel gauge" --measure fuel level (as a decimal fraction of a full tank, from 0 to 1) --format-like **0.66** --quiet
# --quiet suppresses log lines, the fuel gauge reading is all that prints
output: **0**
